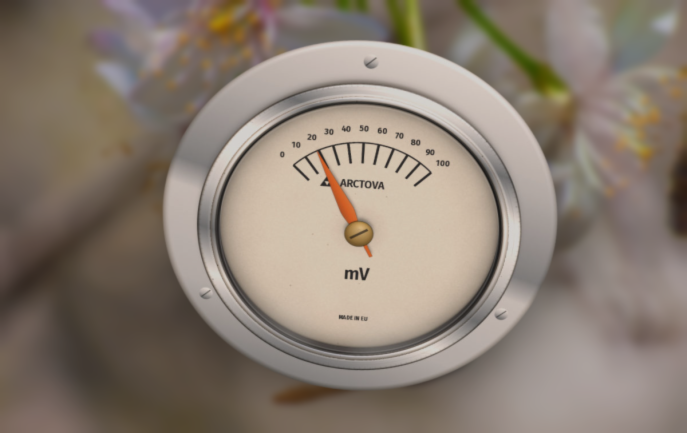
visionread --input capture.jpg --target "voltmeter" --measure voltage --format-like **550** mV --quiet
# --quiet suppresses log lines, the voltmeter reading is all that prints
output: **20** mV
